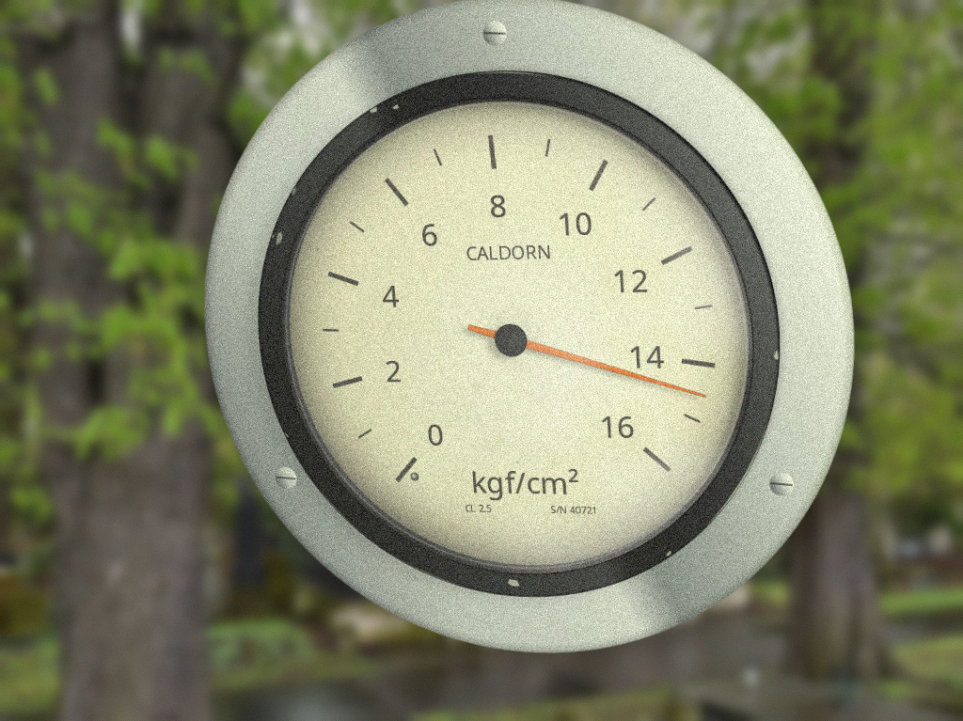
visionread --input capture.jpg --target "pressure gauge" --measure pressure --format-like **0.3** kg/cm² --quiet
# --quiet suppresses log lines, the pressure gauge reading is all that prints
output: **14.5** kg/cm²
